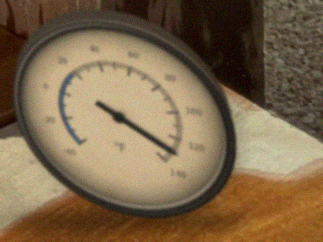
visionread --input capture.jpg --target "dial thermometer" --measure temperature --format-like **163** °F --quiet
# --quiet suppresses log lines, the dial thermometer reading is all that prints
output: **130** °F
